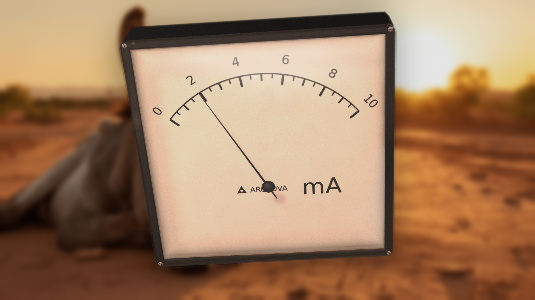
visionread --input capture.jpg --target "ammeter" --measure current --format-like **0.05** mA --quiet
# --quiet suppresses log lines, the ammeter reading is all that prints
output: **2** mA
